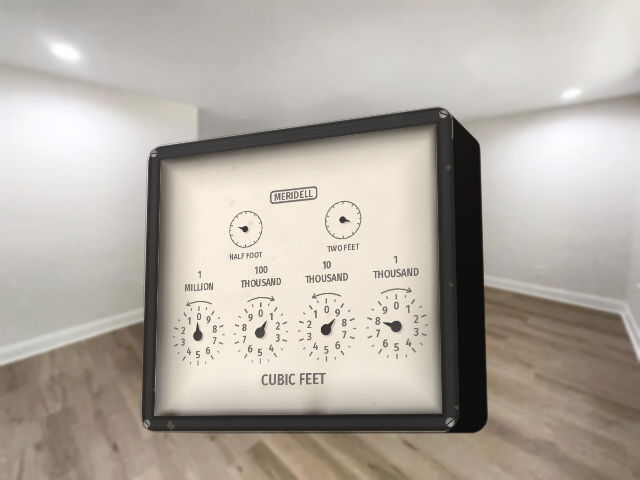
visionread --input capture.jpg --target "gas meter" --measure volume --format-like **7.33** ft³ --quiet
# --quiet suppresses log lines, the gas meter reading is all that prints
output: **8800** ft³
